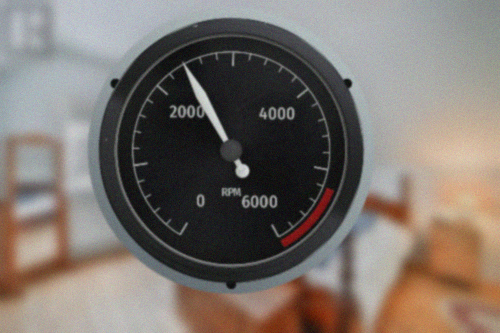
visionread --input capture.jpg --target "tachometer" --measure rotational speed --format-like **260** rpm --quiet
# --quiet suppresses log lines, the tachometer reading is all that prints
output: **2400** rpm
